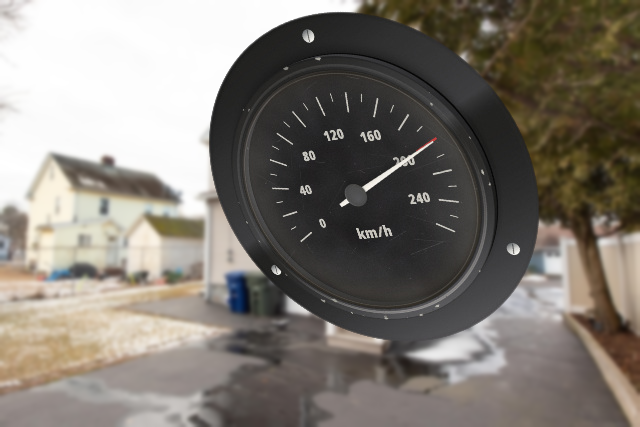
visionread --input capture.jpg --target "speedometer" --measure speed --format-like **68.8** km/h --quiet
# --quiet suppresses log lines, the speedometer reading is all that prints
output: **200** km/h
